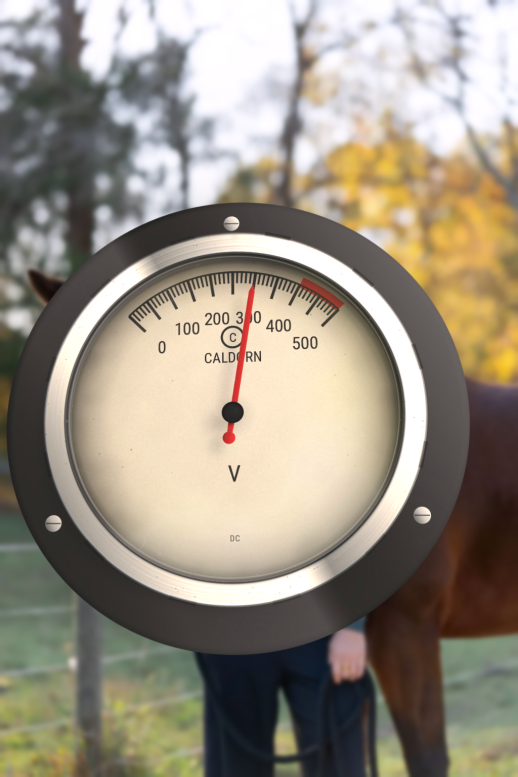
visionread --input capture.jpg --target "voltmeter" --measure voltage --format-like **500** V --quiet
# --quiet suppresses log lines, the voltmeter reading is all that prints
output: **300** V
